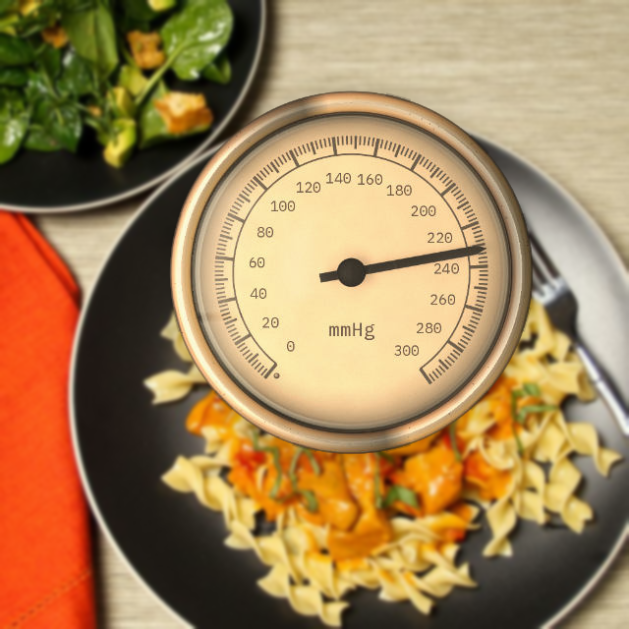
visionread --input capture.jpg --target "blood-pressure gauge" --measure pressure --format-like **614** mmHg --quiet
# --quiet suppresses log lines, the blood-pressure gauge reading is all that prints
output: **232** mmHg
